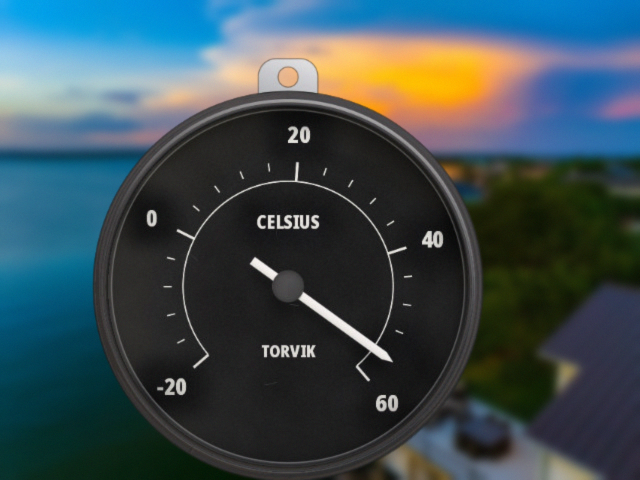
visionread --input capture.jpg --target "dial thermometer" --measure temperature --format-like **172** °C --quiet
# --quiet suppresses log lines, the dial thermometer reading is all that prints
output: **56** °C
